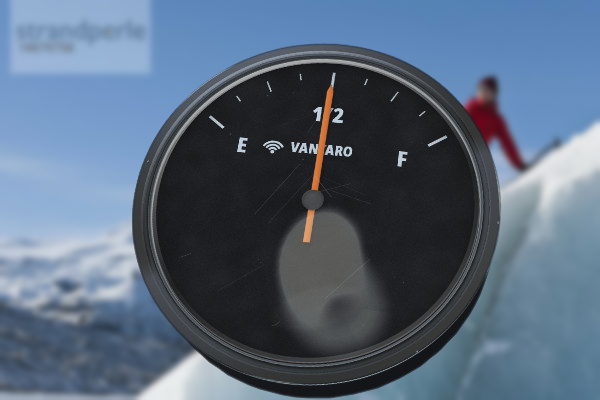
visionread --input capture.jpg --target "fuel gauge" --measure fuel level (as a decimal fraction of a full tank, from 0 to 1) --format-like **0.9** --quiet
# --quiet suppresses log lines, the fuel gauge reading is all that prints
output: **0.5**
